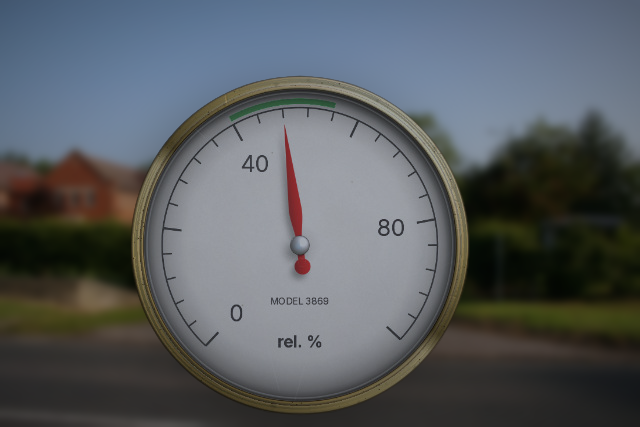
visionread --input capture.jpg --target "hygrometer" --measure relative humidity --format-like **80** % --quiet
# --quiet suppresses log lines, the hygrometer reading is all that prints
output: **48** %
